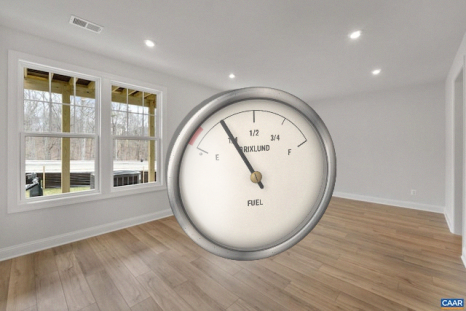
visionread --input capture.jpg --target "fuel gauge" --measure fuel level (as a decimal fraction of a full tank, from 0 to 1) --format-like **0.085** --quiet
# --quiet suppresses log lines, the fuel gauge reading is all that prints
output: **0.25**
